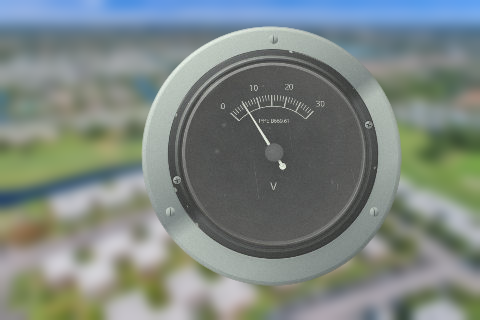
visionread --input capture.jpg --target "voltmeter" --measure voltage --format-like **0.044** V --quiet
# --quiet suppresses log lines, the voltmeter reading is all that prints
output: **5** V
